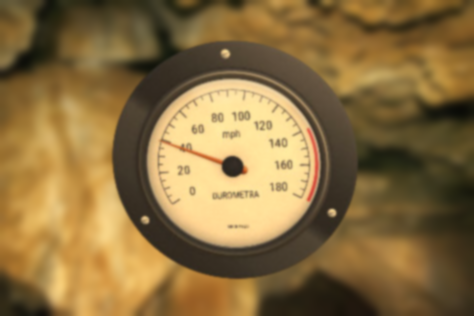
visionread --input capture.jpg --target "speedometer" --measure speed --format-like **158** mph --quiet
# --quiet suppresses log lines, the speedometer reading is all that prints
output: **40** mph
